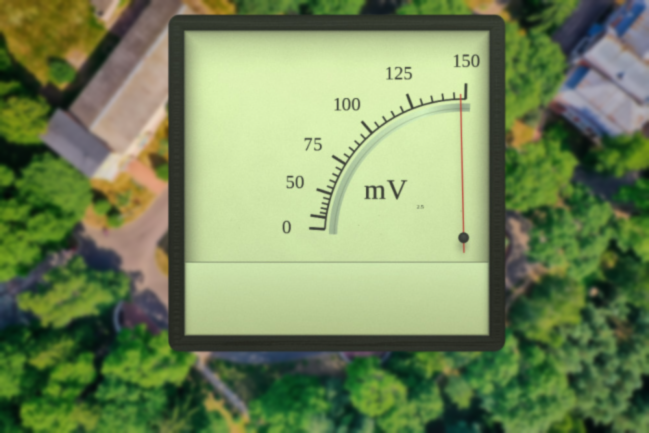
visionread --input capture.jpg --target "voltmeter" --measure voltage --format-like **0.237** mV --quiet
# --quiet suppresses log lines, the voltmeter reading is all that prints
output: **147.5** mV
